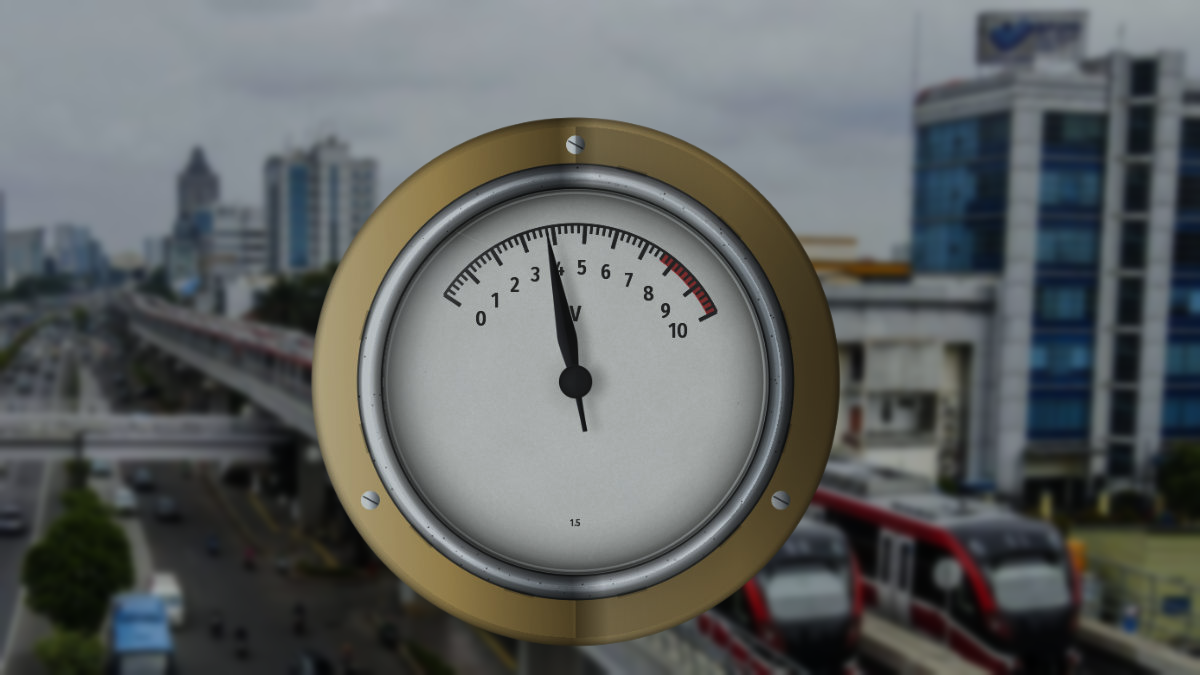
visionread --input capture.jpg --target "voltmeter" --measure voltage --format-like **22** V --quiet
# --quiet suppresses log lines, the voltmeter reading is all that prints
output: **3.8** V
